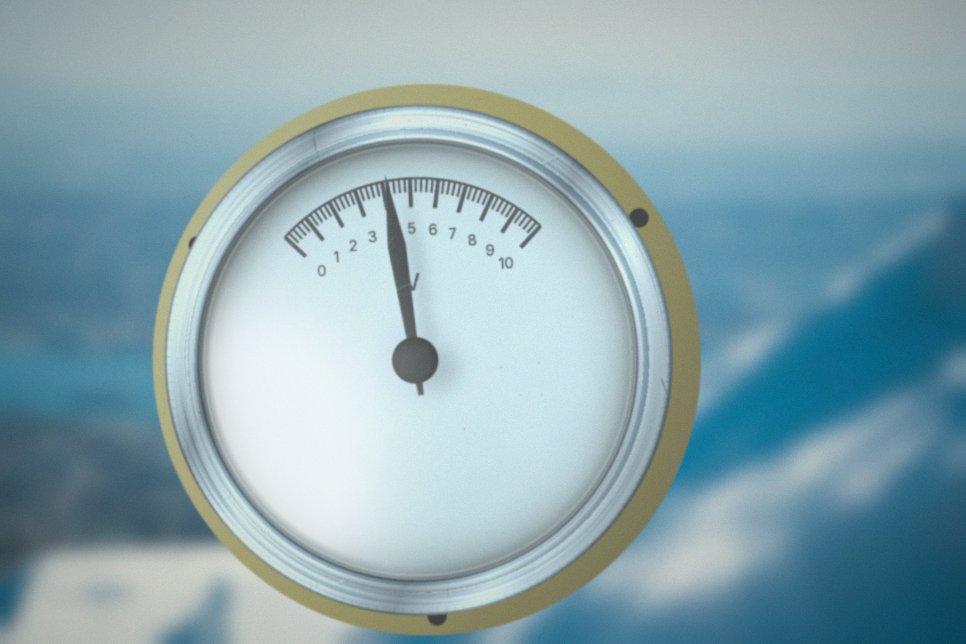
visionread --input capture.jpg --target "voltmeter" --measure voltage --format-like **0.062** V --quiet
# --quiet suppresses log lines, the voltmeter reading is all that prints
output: **4.2** V
